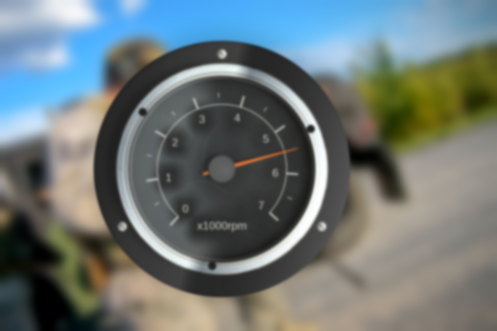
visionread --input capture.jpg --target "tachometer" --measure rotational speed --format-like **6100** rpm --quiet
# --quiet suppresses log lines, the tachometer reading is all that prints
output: **5500** rpm
